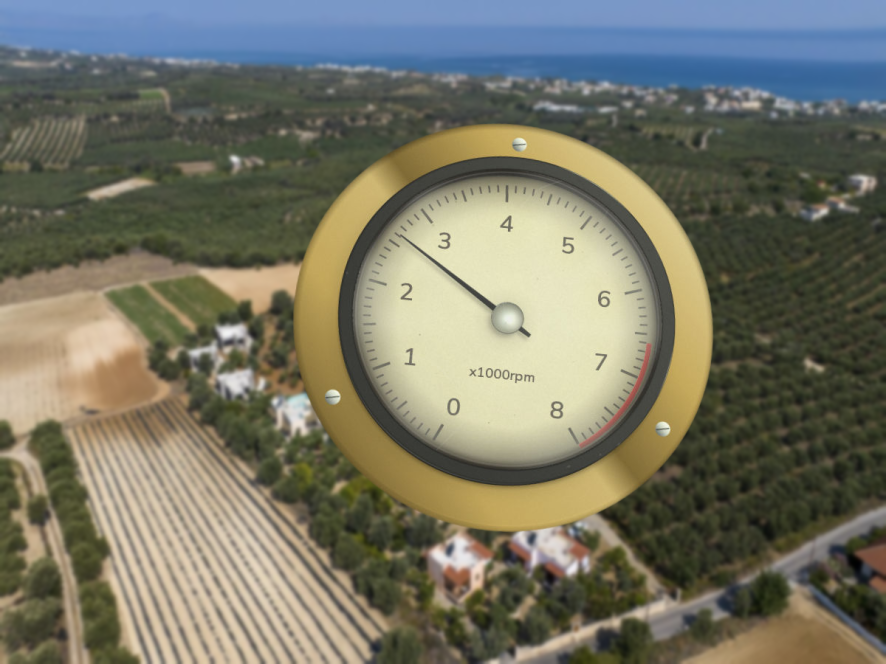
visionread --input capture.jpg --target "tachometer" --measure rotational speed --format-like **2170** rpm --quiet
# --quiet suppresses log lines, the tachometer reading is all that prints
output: **2600** rpm
